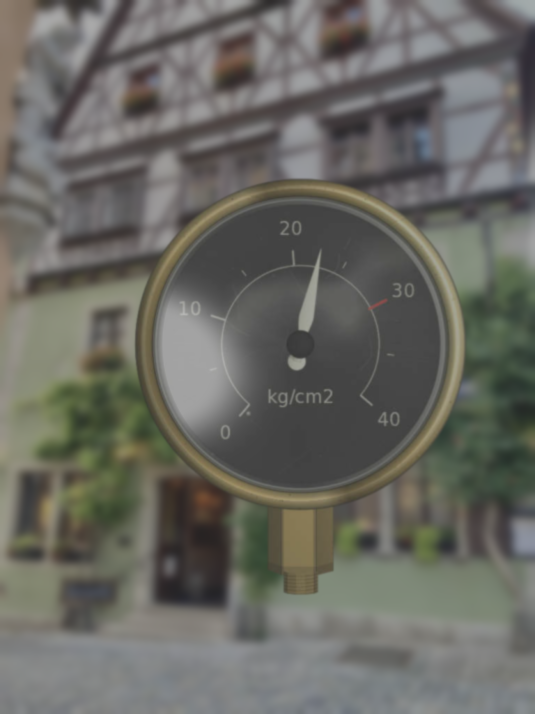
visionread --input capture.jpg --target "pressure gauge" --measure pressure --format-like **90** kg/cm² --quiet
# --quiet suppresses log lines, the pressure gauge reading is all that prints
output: **22.5** kg/cm²
